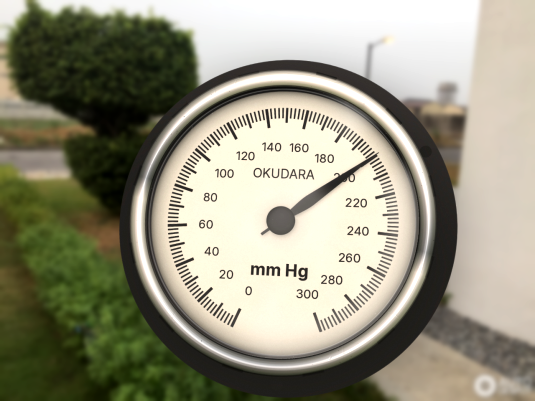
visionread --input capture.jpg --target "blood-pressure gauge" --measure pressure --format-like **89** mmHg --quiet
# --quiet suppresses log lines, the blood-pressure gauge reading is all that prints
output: **200** mmHg
